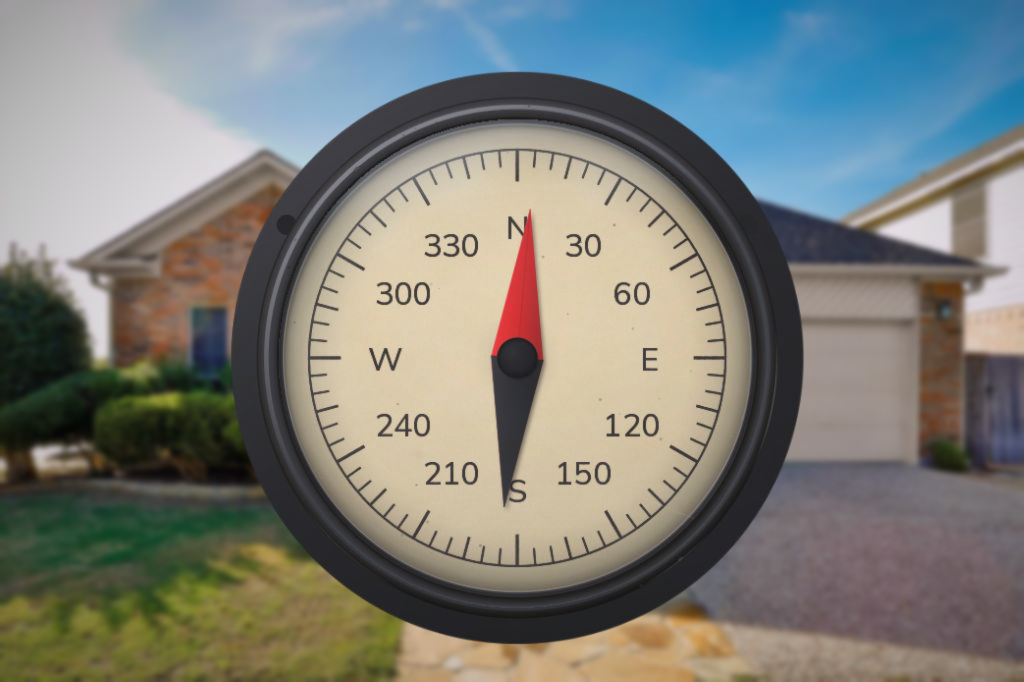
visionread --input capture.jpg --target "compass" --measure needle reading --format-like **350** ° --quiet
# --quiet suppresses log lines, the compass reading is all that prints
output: **5** °
